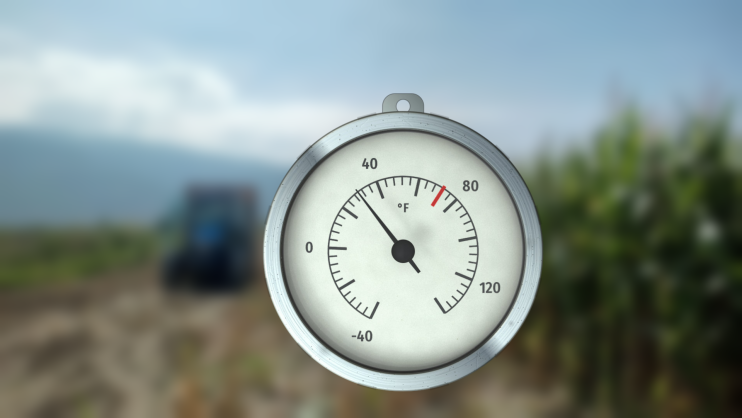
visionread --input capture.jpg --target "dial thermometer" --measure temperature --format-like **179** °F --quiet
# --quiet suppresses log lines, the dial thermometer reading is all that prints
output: **30** °F
